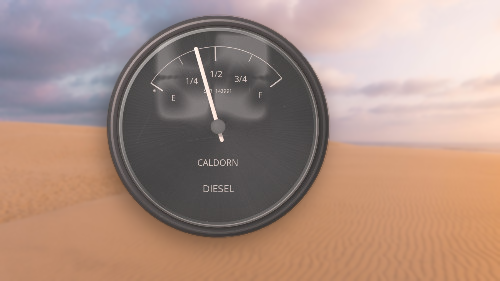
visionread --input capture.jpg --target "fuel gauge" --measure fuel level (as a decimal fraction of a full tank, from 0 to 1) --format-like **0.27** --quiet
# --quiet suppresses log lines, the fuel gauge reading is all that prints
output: **0.375**
